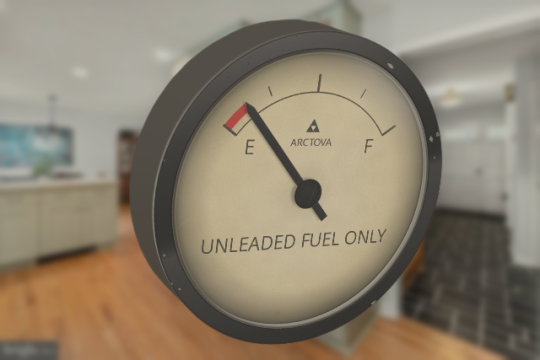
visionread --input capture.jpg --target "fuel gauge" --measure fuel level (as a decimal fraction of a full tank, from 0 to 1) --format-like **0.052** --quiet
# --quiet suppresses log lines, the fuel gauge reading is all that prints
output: **0.125**
